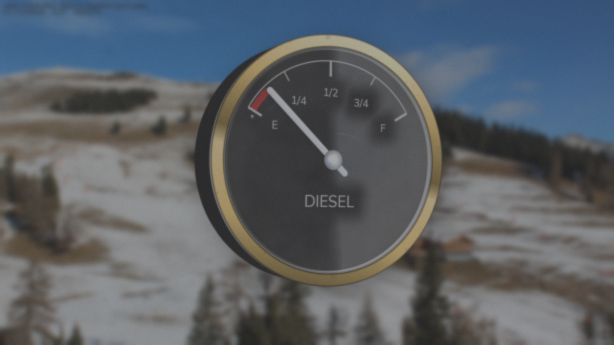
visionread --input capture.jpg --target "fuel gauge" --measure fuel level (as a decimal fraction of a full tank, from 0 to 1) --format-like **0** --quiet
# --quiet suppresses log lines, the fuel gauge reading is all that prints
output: **0.125**
